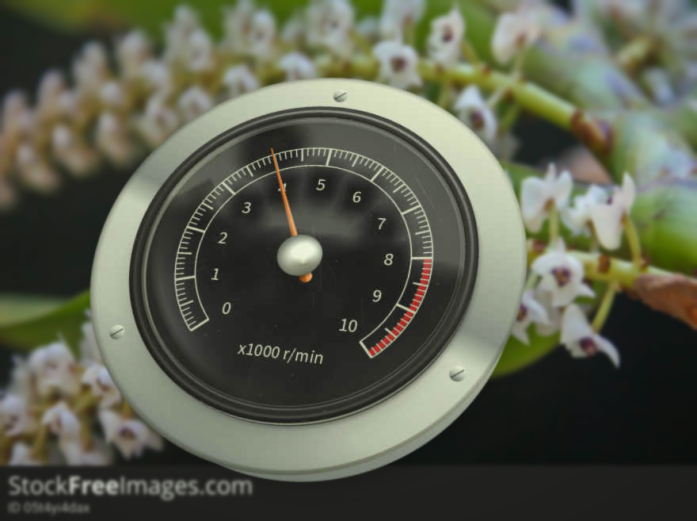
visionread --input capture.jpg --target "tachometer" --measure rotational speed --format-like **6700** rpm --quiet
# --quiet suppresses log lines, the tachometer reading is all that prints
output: **4000** rpm
